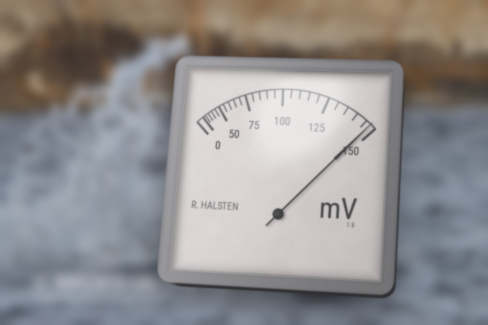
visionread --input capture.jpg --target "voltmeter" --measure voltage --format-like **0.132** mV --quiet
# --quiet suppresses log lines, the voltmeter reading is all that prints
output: **147.5** mV
